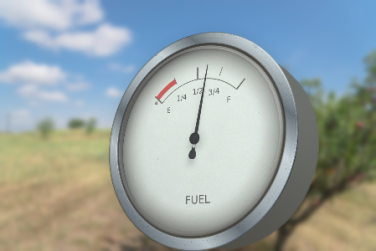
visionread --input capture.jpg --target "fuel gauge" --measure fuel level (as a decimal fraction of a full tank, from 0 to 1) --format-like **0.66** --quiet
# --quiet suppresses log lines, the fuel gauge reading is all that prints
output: **0.625**
